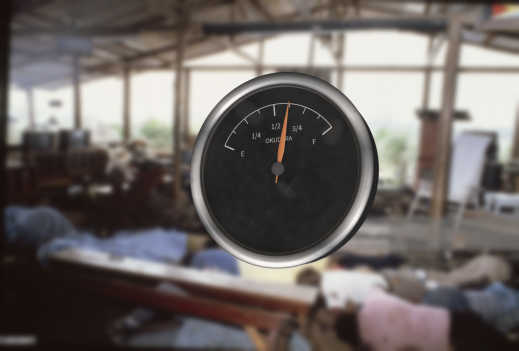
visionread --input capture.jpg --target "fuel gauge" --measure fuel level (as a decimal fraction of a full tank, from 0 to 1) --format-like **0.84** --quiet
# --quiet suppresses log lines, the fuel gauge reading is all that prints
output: **0.625**
